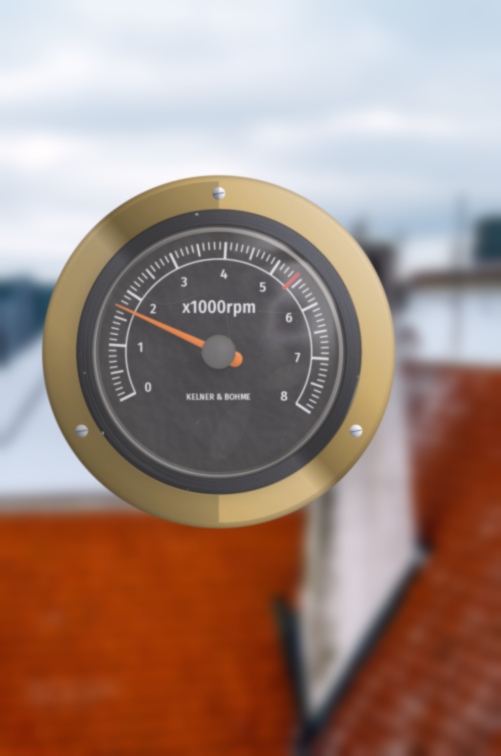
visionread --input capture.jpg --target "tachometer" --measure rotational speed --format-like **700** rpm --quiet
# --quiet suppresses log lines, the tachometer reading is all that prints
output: **1700** rpm
